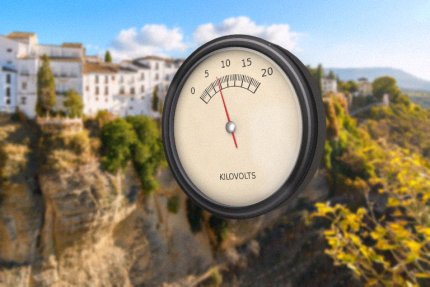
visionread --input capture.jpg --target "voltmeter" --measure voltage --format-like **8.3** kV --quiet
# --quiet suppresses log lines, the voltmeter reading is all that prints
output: **7.5** kV
